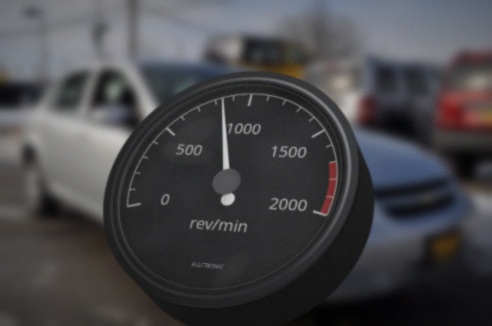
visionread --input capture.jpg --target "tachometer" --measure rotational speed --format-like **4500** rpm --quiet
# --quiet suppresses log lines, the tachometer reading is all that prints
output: **850** rpm
